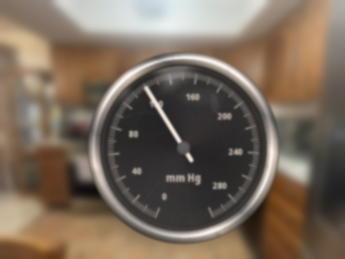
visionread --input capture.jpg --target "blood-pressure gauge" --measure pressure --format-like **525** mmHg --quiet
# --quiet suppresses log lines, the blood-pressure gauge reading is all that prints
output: **120** mmHg
